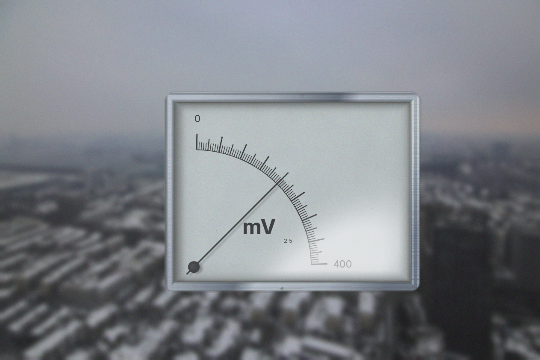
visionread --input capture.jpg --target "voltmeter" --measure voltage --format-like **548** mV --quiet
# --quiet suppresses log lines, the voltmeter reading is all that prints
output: **200** mV
